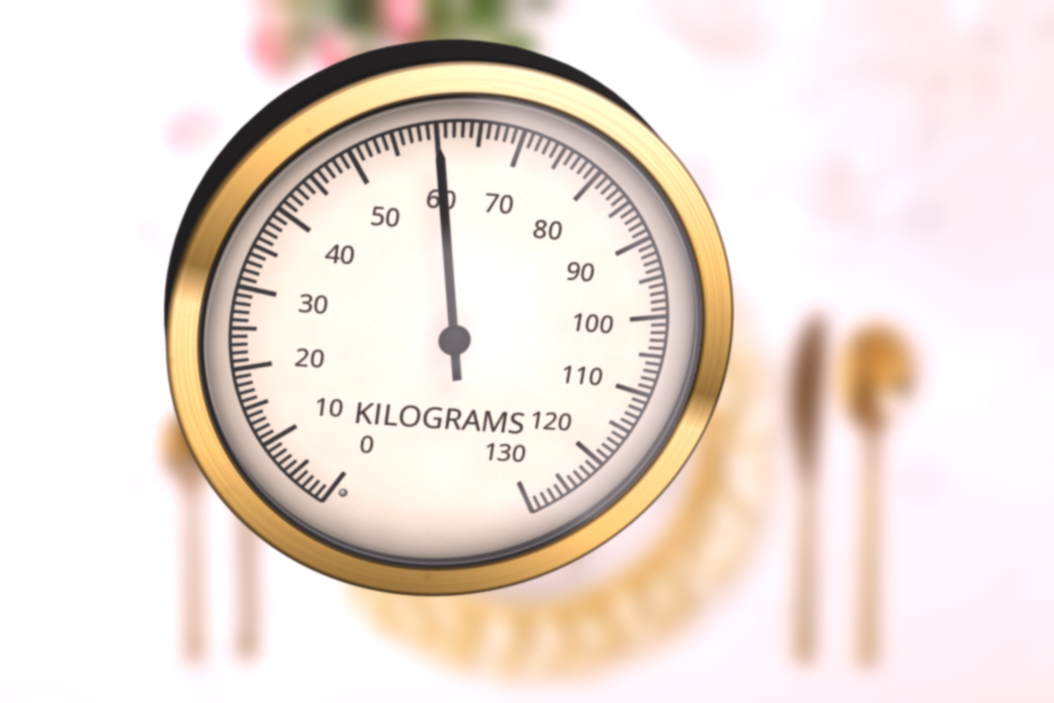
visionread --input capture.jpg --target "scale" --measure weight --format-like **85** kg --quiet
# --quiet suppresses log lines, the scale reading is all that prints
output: **60** kg
